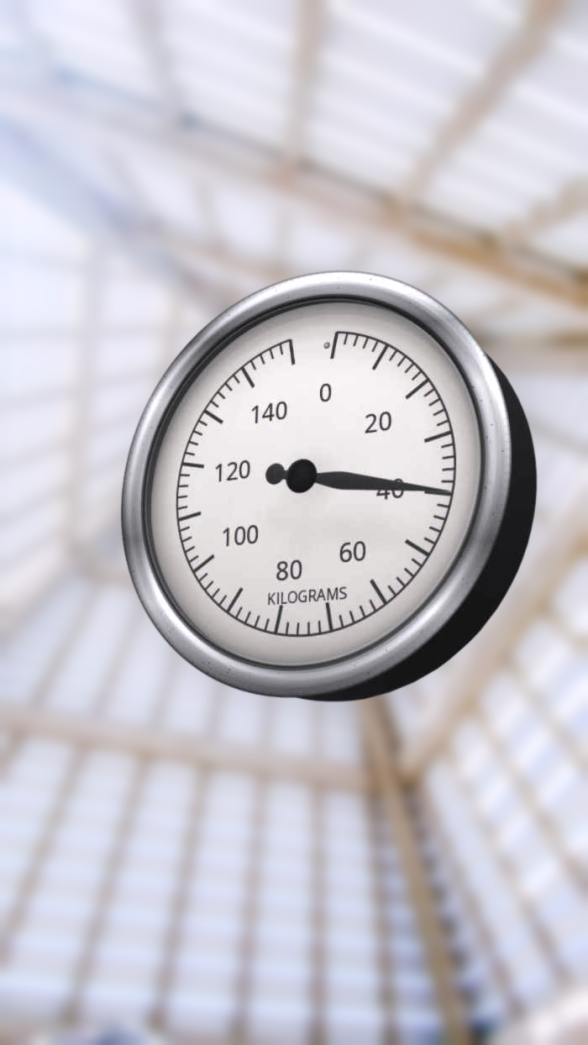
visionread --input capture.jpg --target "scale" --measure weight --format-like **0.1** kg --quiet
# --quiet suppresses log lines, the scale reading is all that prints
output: **40** kg
